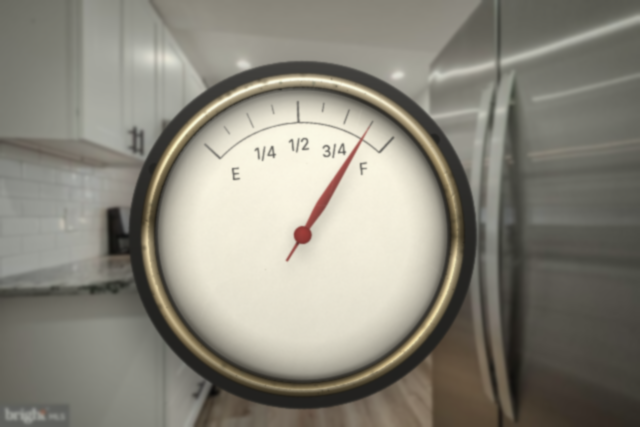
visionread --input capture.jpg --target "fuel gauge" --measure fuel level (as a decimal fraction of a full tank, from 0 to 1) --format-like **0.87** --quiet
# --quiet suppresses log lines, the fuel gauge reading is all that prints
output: **0.875**
